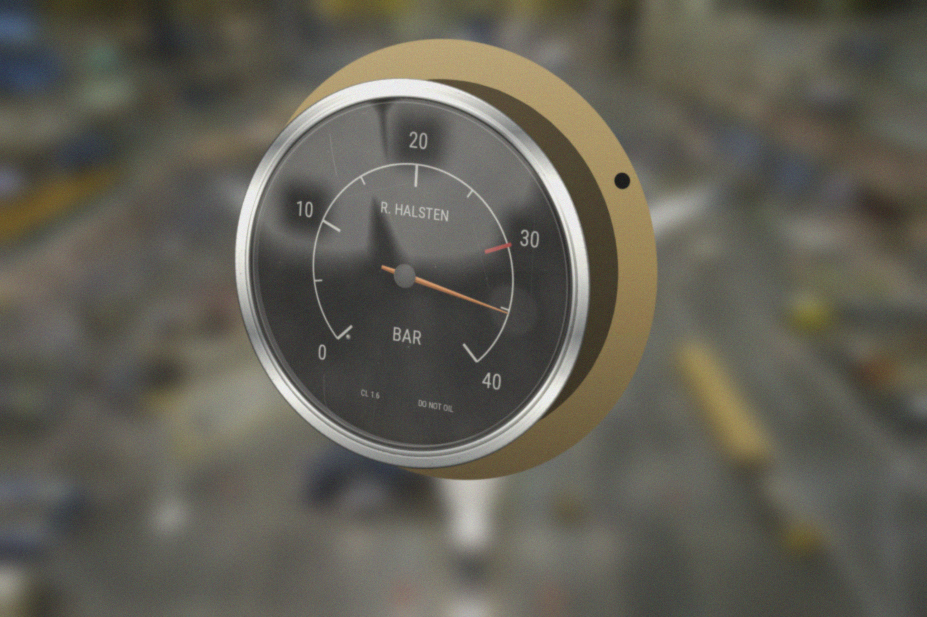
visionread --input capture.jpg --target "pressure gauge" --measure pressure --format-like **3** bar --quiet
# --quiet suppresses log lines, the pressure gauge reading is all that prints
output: **35** bar
